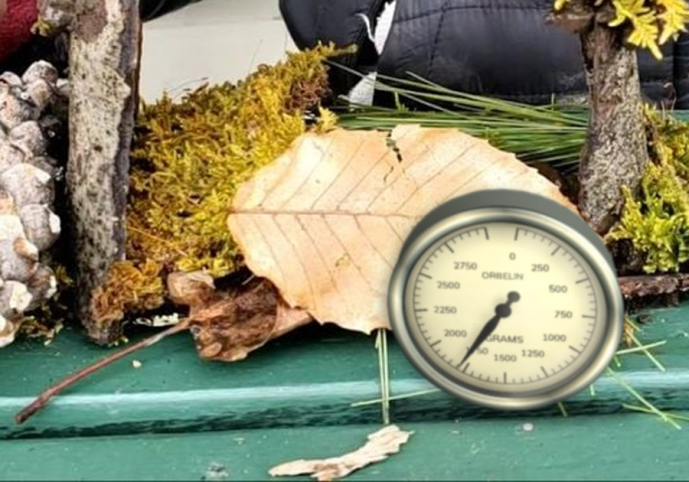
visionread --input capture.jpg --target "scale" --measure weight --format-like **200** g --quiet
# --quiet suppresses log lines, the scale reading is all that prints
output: **1800** g
